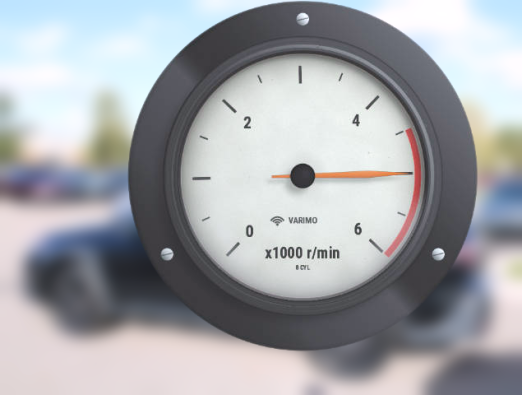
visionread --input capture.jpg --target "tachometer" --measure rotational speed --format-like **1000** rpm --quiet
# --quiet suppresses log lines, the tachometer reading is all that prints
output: **5000** rpm
